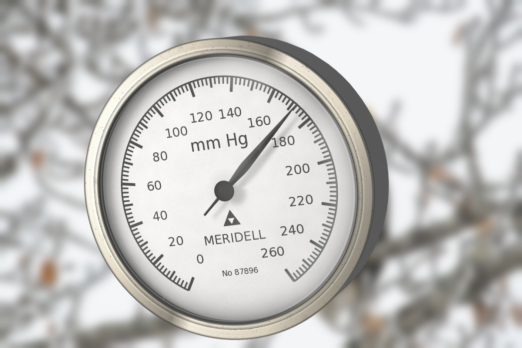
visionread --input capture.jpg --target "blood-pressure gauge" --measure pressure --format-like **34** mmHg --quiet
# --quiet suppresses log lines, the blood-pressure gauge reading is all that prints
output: **172** mmHg
